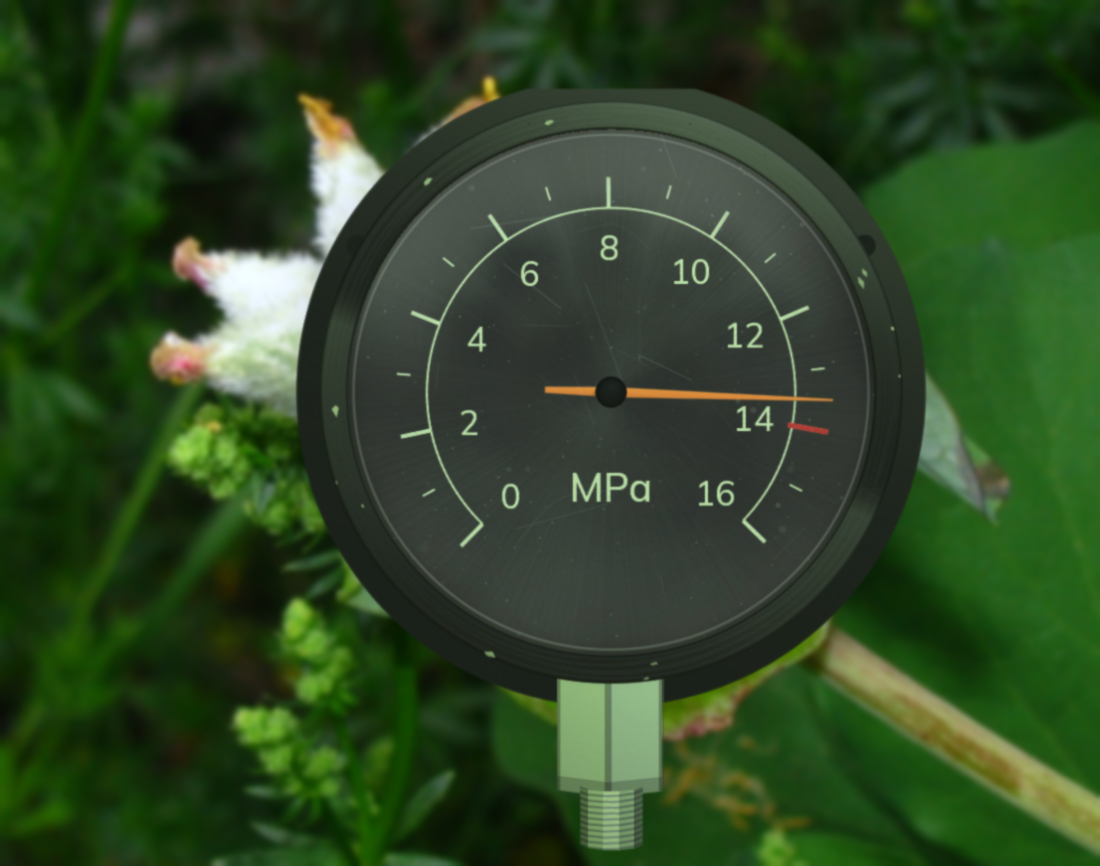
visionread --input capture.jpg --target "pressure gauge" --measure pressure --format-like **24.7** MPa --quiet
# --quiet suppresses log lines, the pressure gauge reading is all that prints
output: **13.5** MPa
